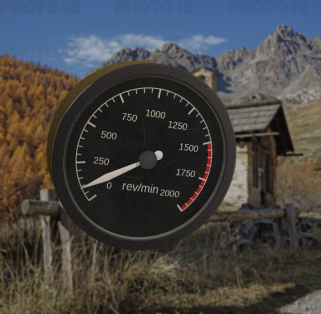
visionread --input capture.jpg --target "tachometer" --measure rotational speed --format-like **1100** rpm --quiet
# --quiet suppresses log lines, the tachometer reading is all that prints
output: **100** rpm
